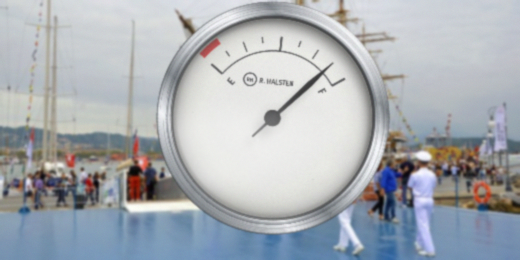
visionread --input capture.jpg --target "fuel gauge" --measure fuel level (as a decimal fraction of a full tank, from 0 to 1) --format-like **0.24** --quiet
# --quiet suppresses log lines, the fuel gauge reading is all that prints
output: **0.875**
